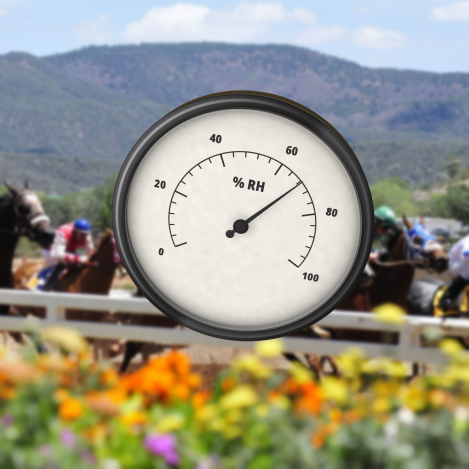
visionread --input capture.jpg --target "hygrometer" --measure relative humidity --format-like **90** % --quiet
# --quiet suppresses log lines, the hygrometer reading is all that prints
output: **68** %
